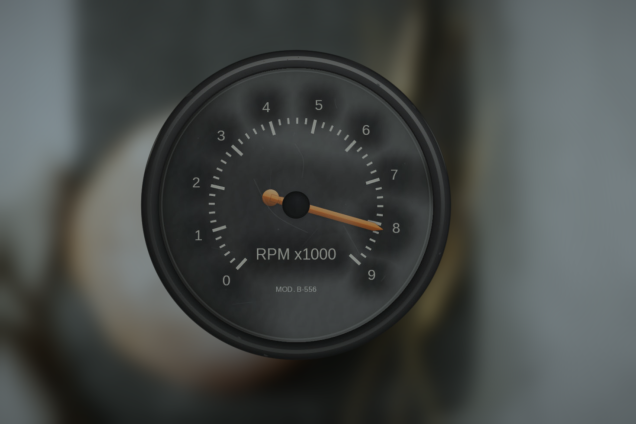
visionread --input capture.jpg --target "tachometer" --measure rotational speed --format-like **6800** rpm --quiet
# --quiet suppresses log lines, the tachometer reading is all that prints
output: **8100** rpm
